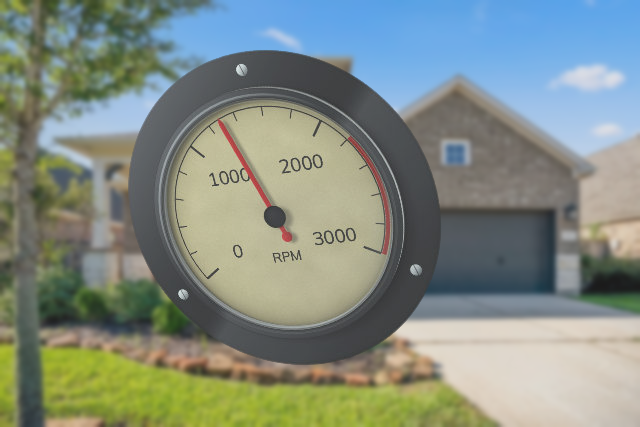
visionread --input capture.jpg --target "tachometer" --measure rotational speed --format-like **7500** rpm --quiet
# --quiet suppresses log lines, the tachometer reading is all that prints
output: **1300** rpm
